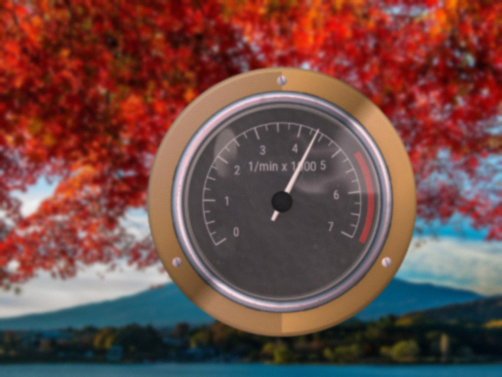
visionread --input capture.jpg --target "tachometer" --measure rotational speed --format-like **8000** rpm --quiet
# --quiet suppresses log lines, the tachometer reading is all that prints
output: **4375** rpm
